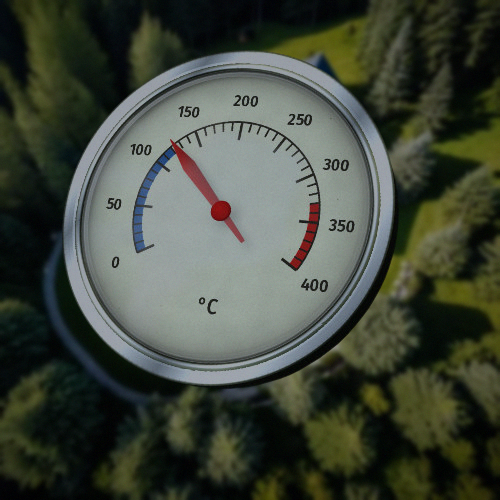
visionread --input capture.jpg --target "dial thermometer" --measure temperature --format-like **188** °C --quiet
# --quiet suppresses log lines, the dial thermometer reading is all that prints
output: **125** °C
